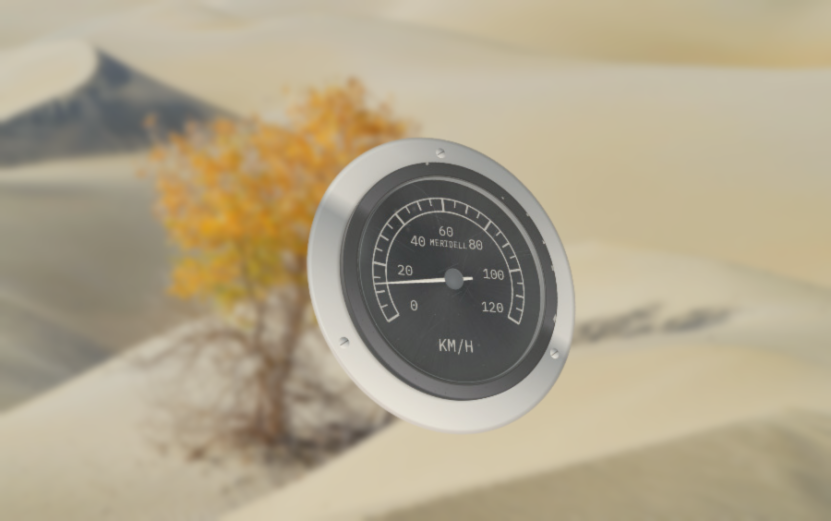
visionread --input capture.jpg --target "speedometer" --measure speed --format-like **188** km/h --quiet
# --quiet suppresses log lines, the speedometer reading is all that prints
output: **12.5** km/h
